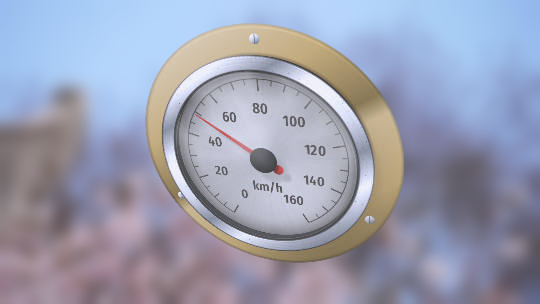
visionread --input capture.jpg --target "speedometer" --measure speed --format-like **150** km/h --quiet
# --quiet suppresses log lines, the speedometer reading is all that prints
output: **50** km/h
